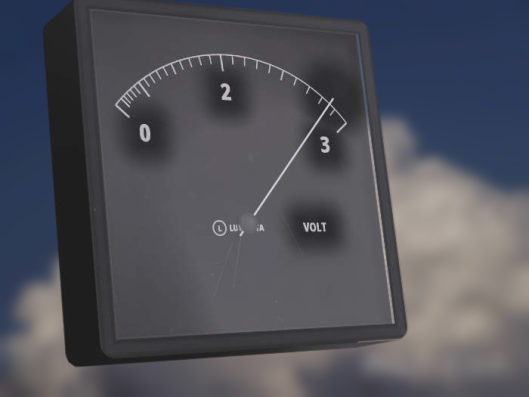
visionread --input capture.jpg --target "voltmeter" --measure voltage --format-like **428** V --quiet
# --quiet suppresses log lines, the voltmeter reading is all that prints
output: **2.85** V
